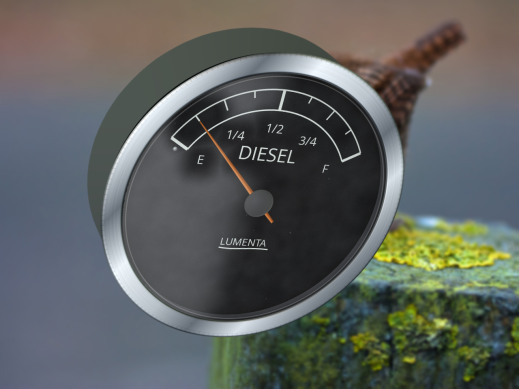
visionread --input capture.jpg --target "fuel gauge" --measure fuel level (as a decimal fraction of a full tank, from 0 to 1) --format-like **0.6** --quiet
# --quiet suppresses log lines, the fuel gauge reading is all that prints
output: **0.125**
